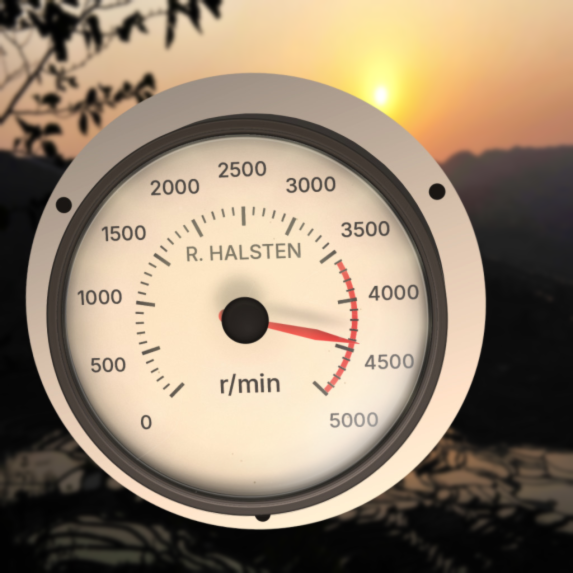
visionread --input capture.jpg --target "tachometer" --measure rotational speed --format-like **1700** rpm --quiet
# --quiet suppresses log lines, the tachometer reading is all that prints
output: **4400** rpm
